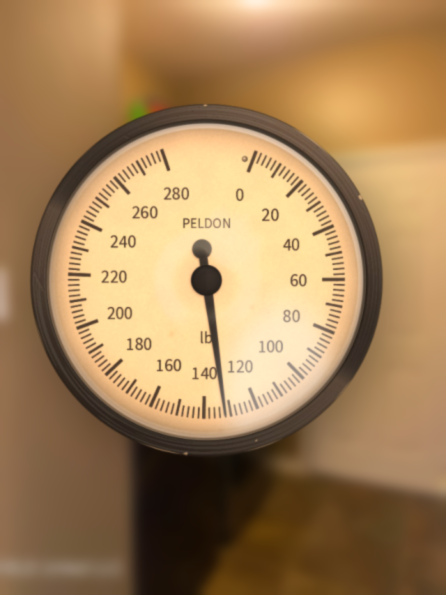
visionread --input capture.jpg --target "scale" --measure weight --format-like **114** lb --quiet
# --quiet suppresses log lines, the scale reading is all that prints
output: **132** lb
